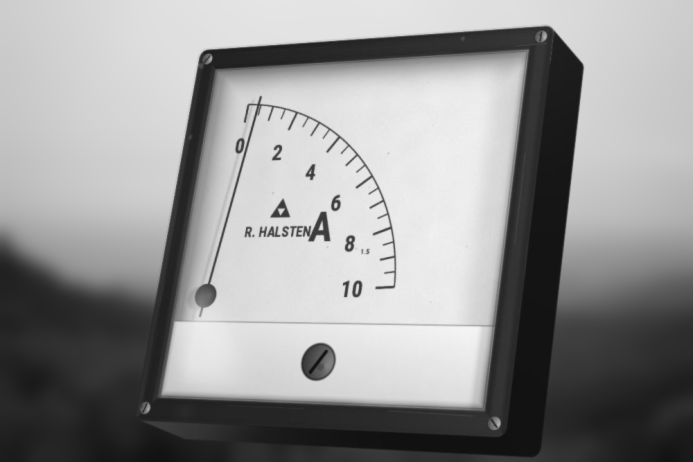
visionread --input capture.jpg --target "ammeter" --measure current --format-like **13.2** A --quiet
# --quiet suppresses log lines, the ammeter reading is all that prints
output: **0.5** A
